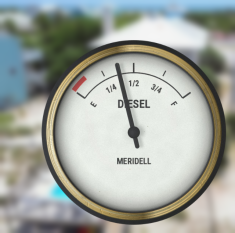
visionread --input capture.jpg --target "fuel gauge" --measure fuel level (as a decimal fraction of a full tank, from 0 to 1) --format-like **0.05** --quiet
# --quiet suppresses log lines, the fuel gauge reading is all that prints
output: **0.375**
